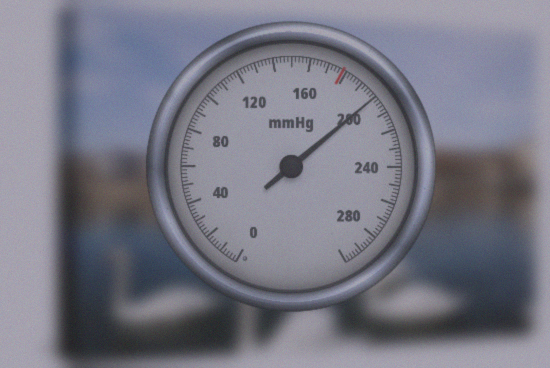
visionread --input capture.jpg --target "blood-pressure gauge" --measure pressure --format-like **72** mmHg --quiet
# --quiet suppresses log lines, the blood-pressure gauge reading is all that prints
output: **200** mmHg
